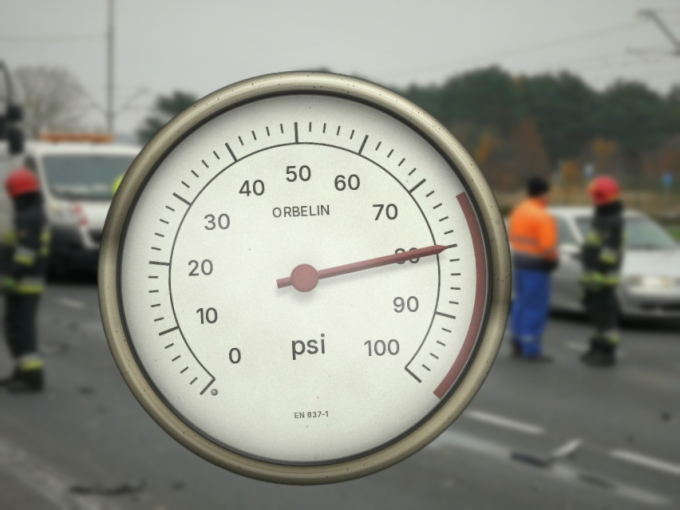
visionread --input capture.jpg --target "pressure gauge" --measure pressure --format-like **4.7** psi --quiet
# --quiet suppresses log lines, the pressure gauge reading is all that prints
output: **80** psi
